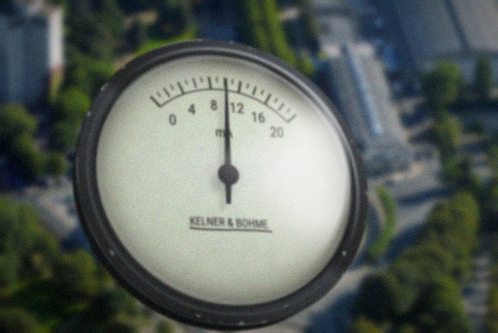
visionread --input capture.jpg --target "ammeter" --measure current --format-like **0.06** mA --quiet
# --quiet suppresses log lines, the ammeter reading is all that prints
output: **10** mA
